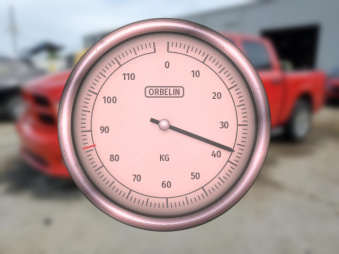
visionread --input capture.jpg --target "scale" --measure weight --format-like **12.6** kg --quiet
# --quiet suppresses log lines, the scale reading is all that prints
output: **37** kg
